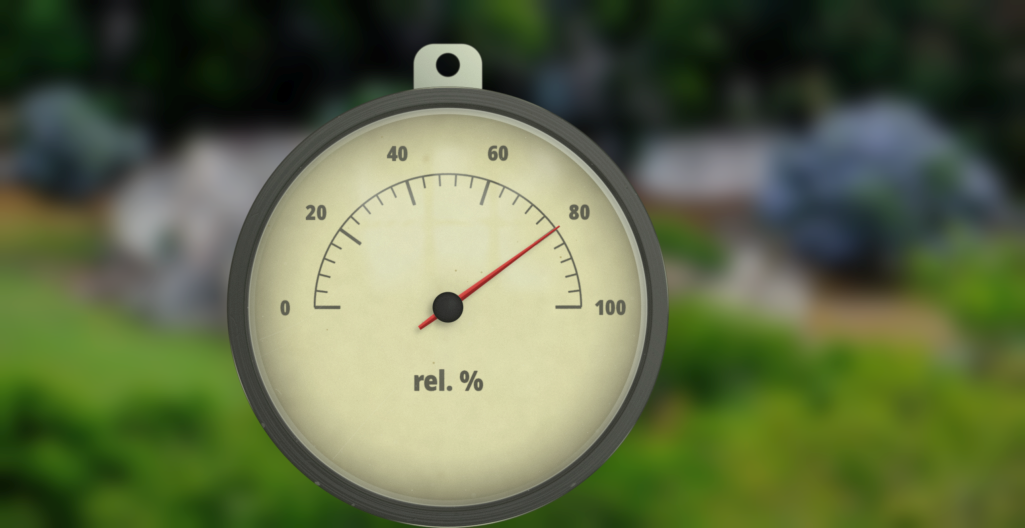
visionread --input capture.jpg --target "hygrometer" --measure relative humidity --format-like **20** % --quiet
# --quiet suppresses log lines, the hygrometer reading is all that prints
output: **80** %
